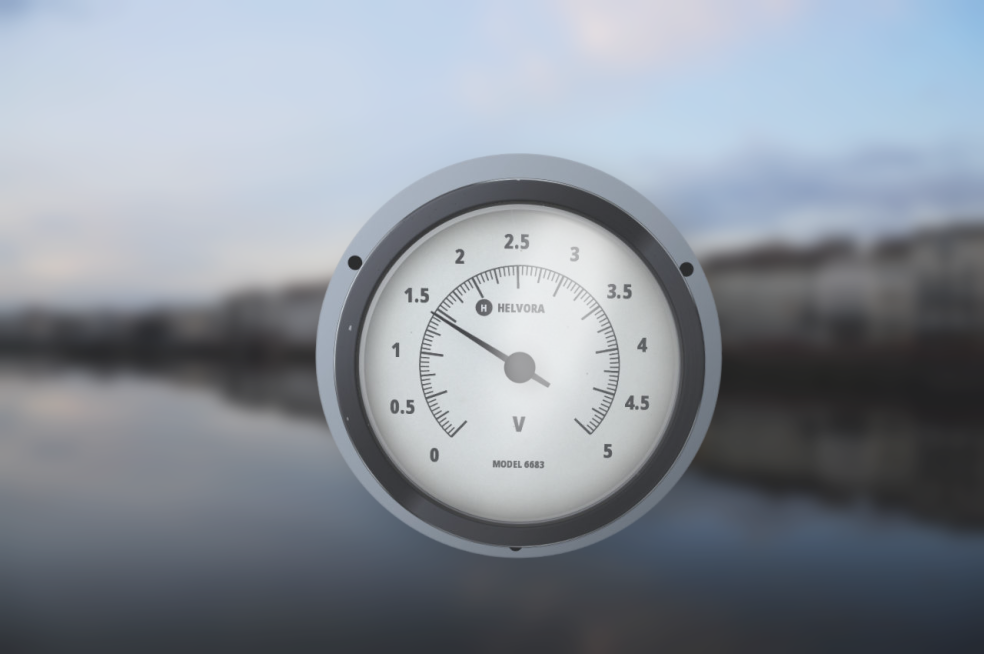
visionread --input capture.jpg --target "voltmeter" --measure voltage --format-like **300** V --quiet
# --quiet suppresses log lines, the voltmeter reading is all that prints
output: **1.45** V
